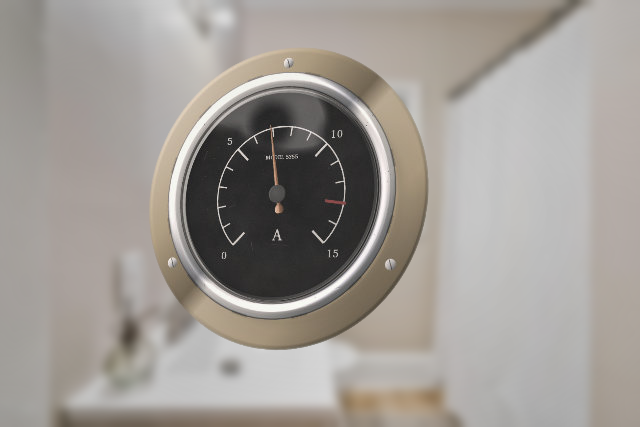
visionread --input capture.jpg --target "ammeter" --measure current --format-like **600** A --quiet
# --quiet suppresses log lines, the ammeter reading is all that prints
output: **7** A
